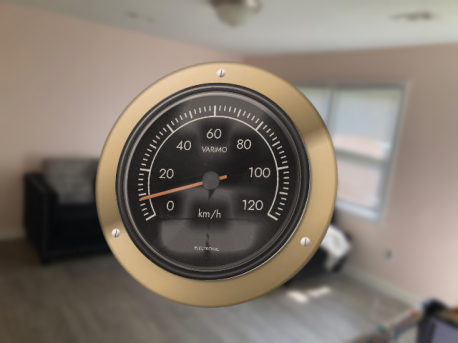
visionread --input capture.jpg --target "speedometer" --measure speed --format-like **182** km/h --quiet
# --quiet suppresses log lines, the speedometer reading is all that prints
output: **8** km/h
